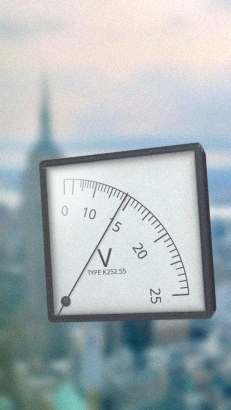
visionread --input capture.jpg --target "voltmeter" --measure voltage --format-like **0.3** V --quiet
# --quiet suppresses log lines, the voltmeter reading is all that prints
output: **14.5** V
